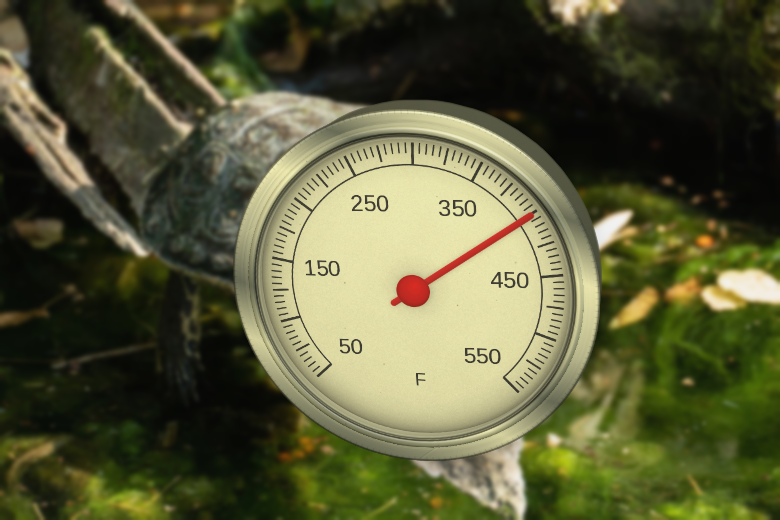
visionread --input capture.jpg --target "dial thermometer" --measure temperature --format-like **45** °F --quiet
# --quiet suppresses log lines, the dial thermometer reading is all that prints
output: **400** °F
